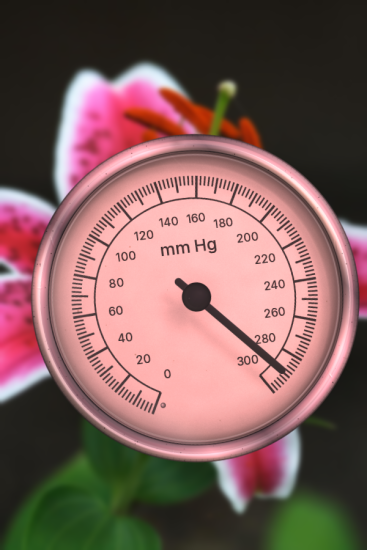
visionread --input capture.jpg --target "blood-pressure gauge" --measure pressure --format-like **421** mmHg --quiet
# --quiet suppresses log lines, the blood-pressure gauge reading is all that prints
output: **290** mmHg
